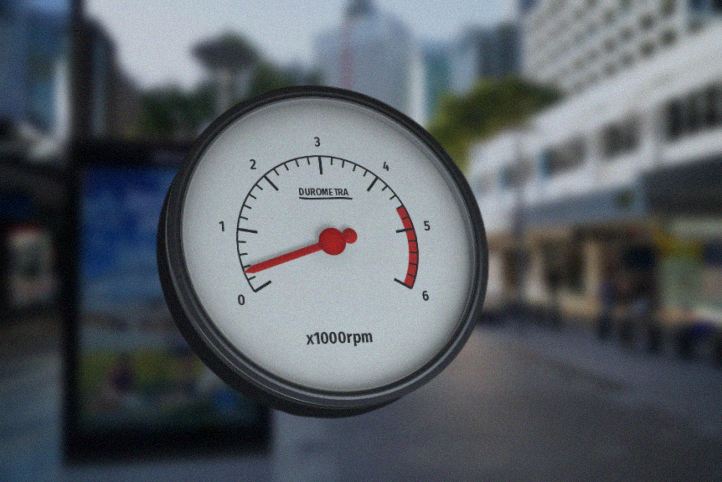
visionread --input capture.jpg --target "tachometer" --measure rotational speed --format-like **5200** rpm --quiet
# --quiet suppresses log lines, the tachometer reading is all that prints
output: **300** rpm
